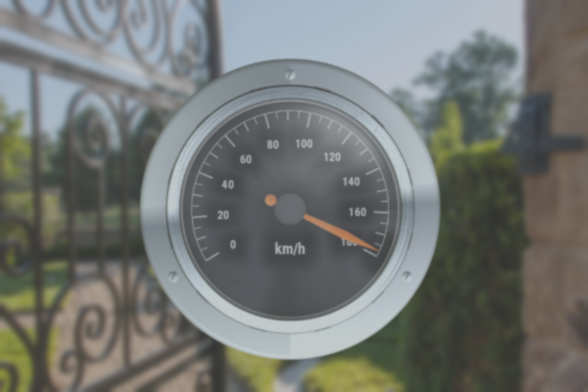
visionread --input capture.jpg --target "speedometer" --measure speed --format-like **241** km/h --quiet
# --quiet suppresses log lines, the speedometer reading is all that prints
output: **177.5** km/h
